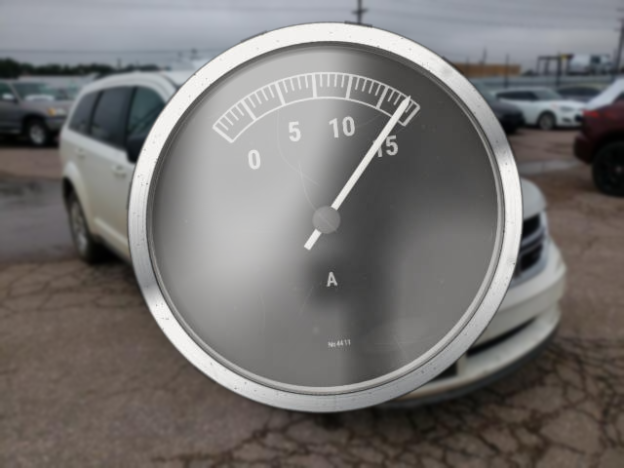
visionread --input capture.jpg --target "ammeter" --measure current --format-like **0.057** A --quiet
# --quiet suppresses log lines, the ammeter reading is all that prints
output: **14** A
